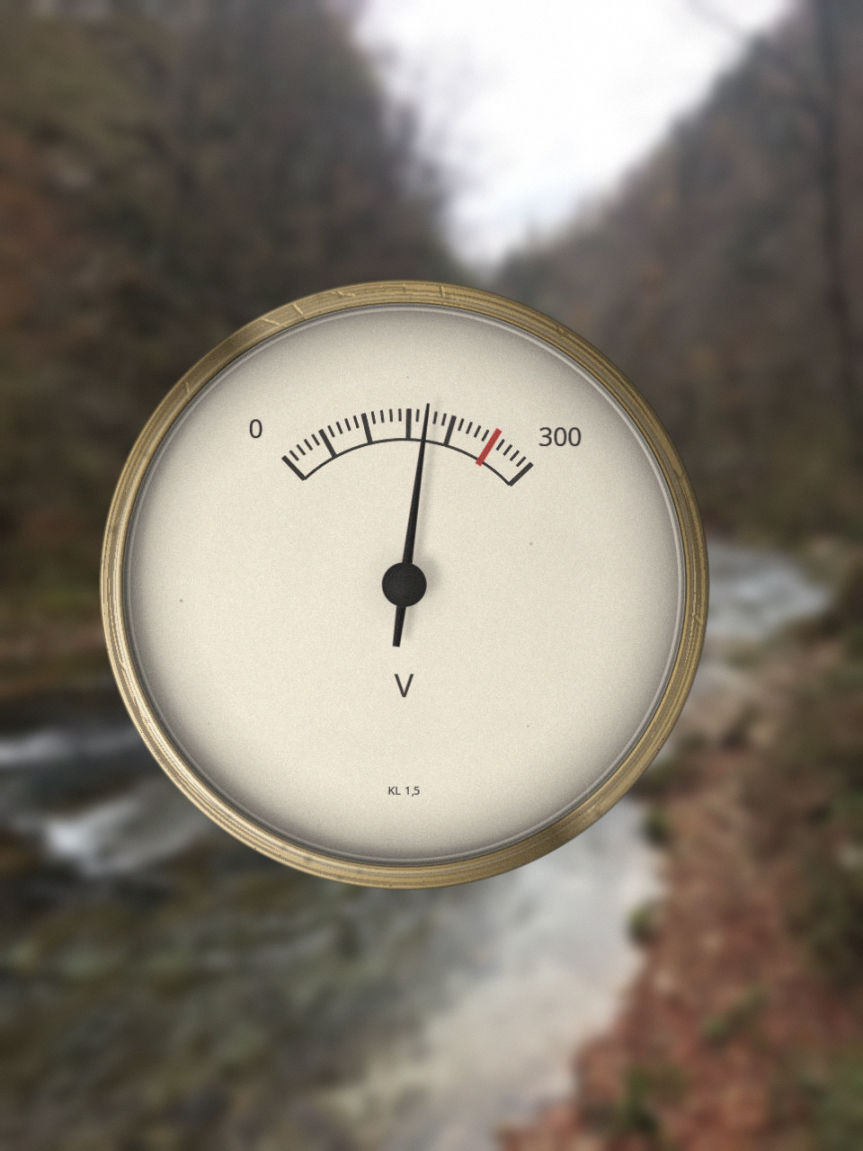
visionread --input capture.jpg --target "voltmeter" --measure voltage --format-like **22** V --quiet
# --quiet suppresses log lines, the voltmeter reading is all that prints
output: **170** V
